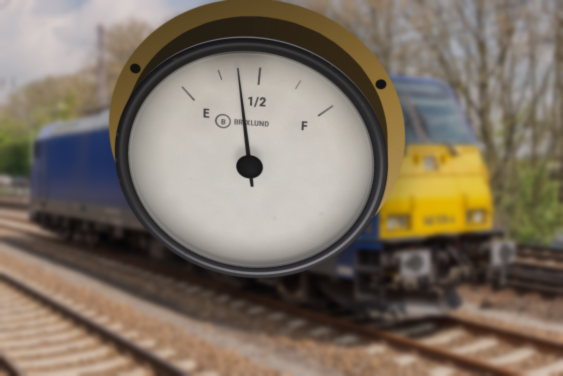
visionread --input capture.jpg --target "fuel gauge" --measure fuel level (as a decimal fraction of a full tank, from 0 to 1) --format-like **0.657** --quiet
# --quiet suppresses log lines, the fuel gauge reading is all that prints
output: **0.375**
